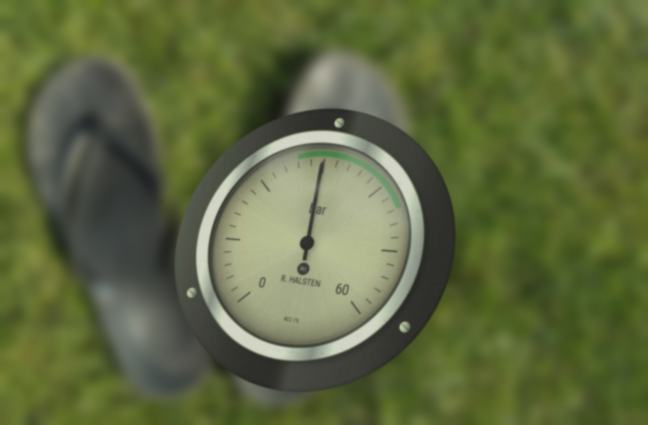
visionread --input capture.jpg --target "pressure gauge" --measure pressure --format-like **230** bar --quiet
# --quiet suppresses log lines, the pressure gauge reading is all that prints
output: **30** bar
